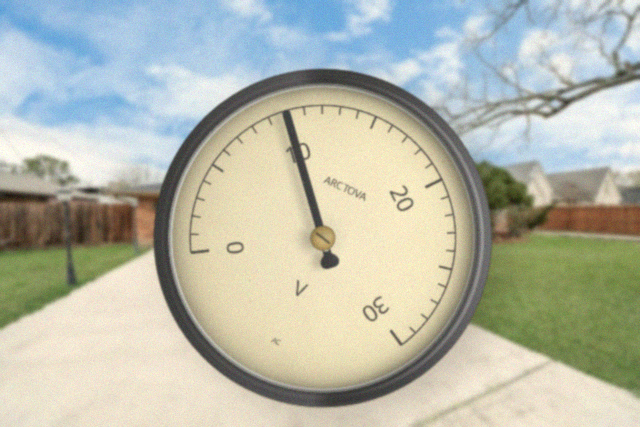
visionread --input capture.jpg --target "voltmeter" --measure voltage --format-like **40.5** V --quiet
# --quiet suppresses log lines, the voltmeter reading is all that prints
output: **10** V
